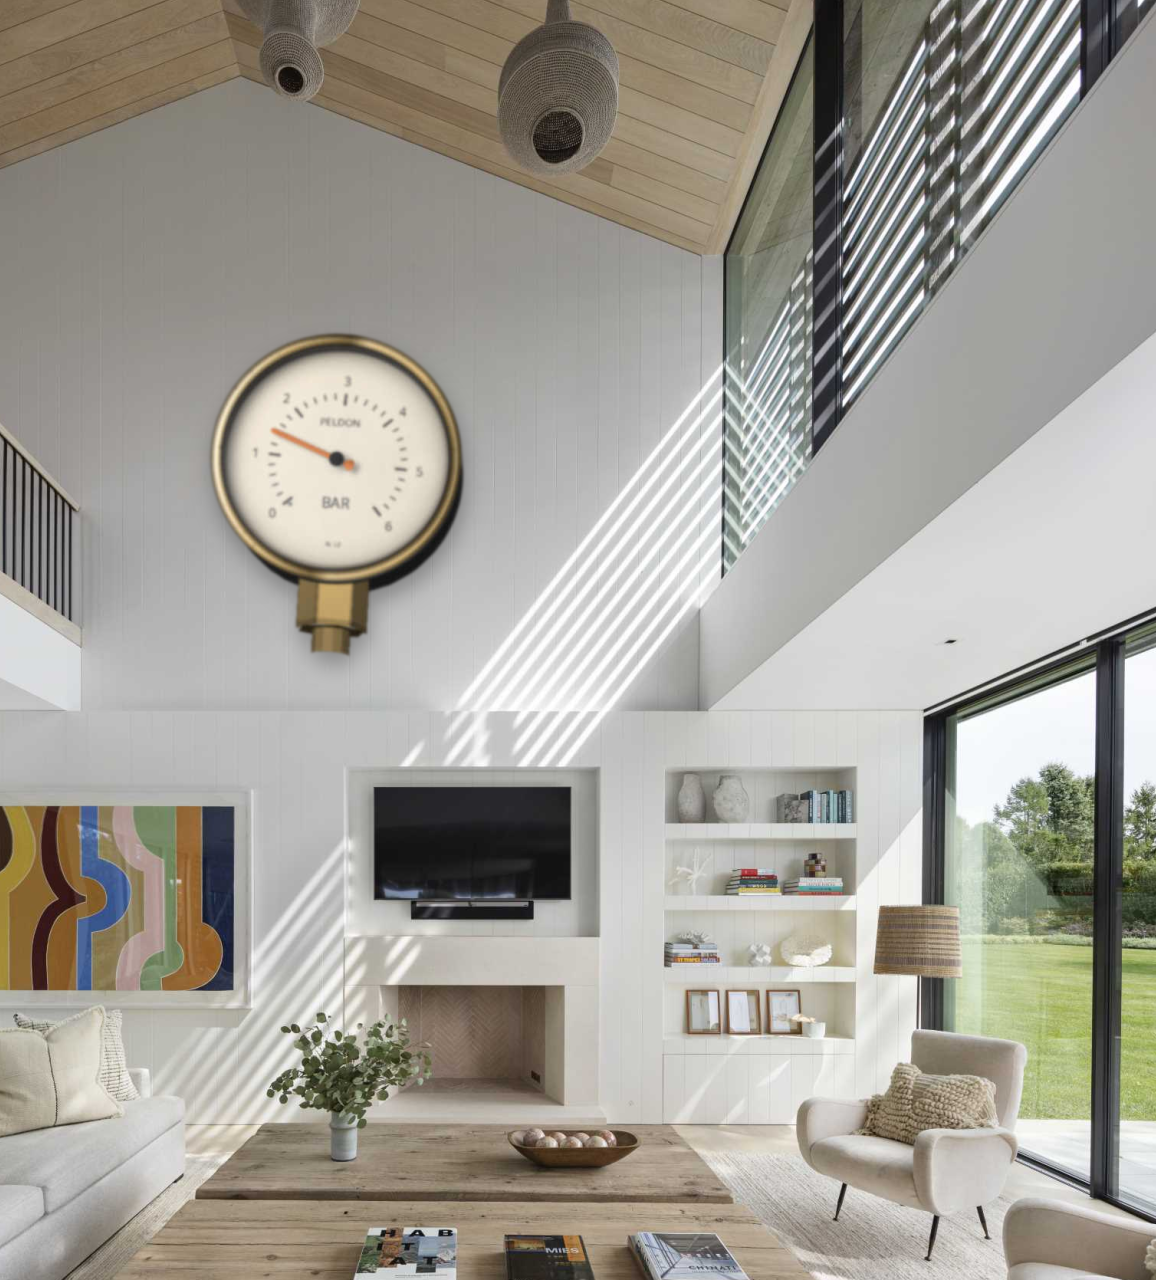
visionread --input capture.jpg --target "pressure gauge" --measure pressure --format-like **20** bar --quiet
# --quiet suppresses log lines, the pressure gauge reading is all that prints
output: **1.4** bar
